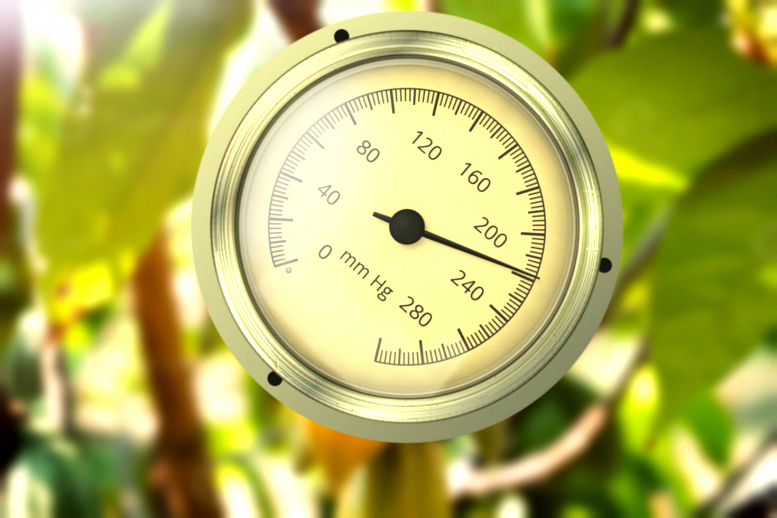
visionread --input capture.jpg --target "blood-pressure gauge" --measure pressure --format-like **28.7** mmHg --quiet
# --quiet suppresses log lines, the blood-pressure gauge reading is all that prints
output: **218** mmHg
